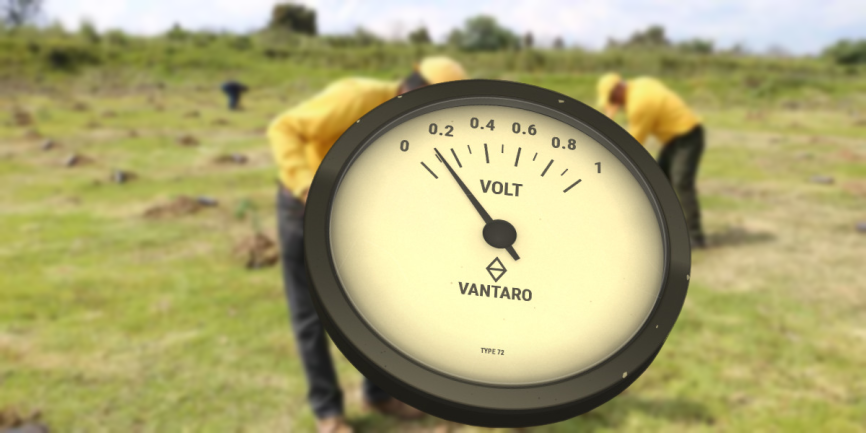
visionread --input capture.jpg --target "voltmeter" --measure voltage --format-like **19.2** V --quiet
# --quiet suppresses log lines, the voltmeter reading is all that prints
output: **0.1** V
